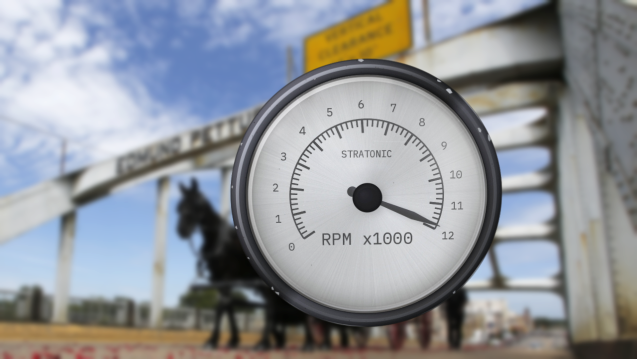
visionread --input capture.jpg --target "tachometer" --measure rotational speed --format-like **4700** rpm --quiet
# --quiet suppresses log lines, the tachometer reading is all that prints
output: **11800** rpm
